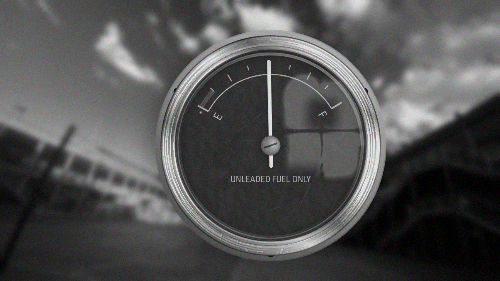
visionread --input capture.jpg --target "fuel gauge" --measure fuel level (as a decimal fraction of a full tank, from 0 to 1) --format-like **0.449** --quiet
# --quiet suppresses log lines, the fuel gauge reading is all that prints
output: **0.5**
